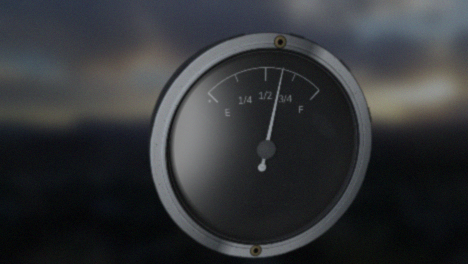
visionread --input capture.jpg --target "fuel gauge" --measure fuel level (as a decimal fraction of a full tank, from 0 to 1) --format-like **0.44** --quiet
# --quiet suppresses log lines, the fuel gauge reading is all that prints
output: **0.625**
